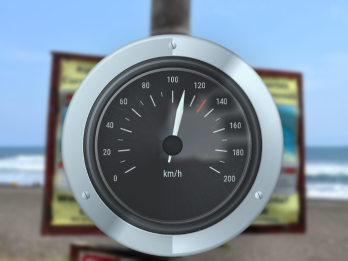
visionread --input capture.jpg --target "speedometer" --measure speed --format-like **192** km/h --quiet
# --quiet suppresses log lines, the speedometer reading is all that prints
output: **110** km/h
